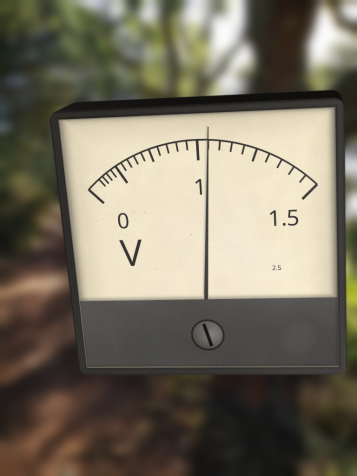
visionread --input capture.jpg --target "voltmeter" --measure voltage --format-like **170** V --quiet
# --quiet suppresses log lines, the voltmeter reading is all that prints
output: **1.05** V
